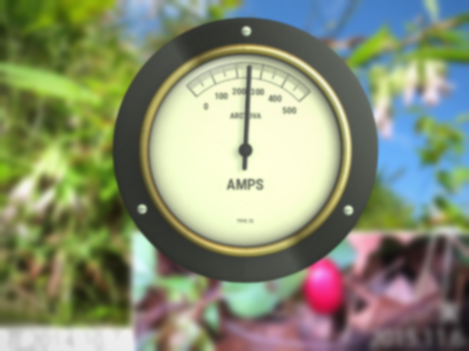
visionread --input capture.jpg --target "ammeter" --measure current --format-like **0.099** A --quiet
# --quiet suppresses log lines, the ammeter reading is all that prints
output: **250** A
